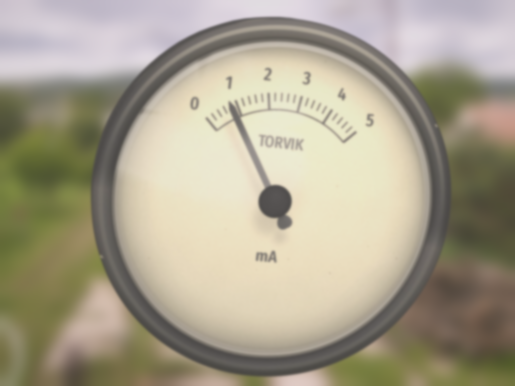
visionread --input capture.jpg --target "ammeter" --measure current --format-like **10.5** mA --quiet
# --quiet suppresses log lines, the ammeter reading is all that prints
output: **0.8** mA
